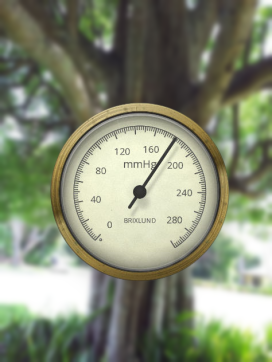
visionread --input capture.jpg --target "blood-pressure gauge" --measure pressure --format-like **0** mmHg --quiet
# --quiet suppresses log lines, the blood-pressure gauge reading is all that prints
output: **180** mmHg
